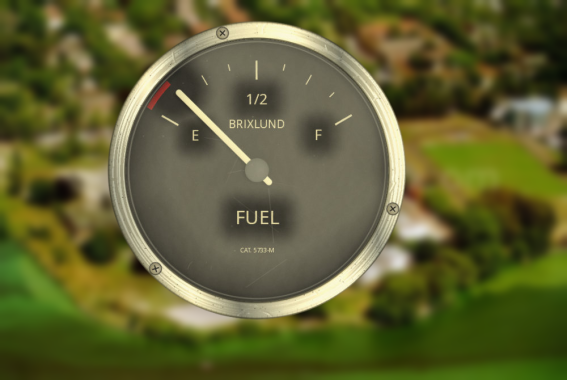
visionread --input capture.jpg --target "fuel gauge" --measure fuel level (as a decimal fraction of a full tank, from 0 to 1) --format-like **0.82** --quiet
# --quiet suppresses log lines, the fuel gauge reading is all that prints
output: **0.125**
